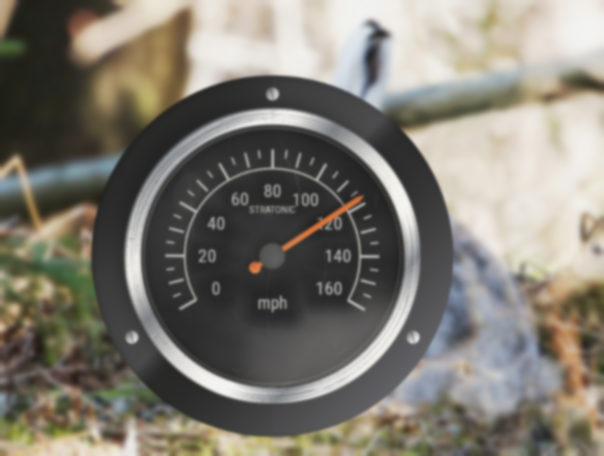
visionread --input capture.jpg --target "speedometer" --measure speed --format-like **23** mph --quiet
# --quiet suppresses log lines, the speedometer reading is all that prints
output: **117.5** mph
